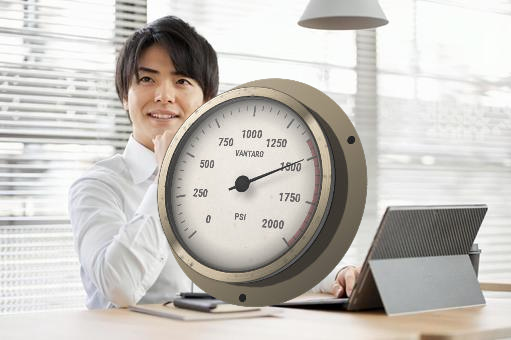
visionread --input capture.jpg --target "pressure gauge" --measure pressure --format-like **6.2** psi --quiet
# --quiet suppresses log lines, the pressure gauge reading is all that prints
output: **1500** psi
